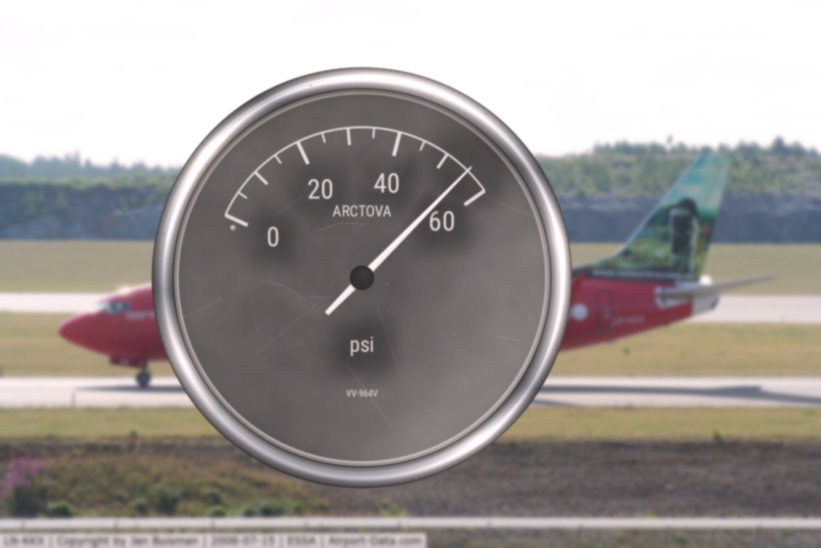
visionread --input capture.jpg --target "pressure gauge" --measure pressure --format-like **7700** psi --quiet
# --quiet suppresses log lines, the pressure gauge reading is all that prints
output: **55** psi
